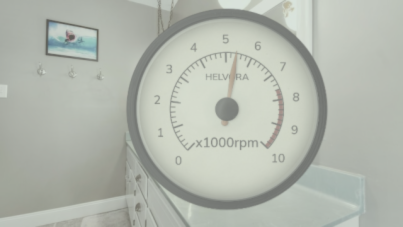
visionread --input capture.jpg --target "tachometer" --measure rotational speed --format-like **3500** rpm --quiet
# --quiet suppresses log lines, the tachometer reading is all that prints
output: **5400** rpm
